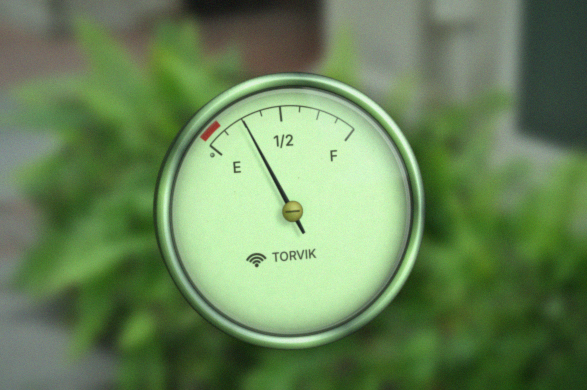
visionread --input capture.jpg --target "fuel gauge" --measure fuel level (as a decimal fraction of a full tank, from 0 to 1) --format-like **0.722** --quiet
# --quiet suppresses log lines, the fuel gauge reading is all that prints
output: **0.25**
